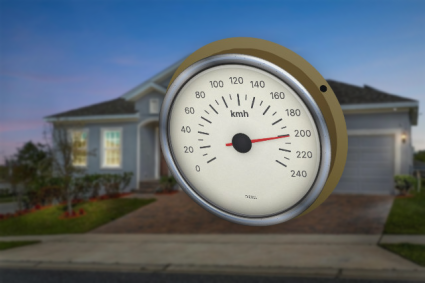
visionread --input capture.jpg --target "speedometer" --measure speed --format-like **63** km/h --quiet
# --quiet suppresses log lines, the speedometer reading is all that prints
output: **200** km/h
